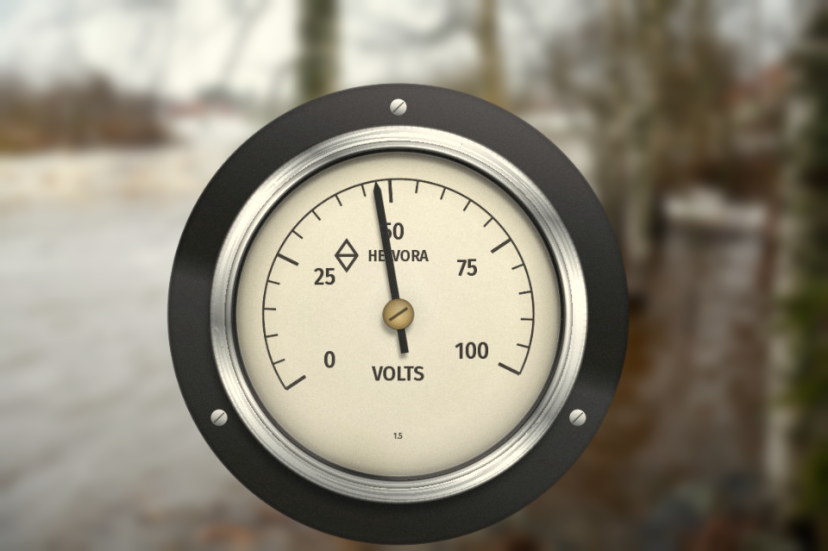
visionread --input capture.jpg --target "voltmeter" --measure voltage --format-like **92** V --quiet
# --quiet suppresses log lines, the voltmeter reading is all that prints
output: **47.5** V
